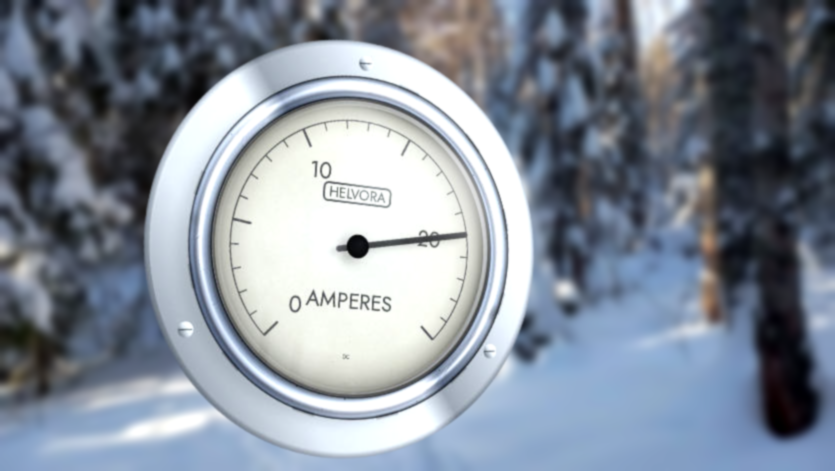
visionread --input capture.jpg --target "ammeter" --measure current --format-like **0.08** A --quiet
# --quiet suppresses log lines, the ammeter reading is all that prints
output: **20** A
